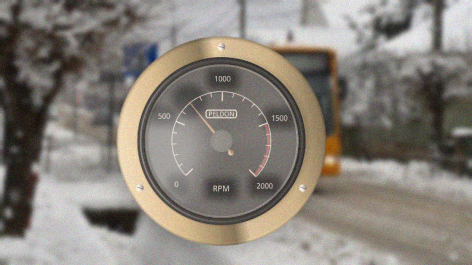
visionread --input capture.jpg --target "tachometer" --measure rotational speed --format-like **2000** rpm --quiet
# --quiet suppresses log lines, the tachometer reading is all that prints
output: **700** rpm
